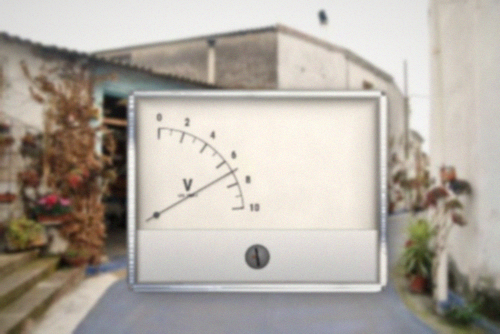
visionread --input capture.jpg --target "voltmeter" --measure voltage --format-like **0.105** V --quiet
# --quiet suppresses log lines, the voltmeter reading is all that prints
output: **7** V
